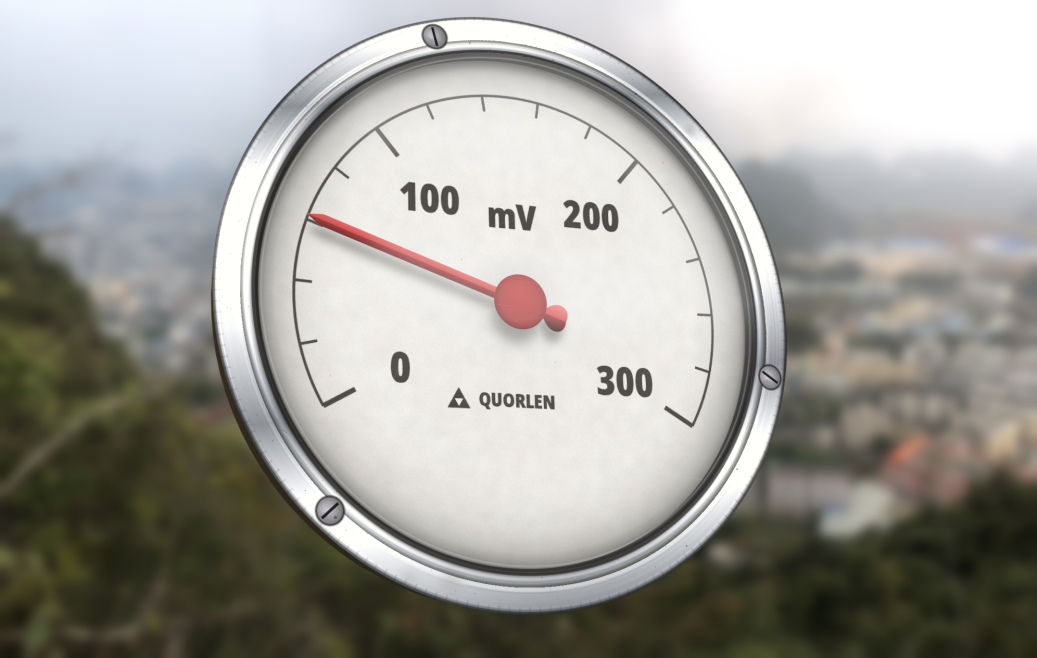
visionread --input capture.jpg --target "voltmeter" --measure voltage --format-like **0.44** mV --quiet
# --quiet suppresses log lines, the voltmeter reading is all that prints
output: **60** mV
